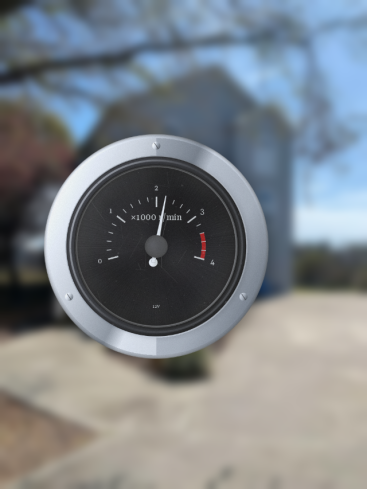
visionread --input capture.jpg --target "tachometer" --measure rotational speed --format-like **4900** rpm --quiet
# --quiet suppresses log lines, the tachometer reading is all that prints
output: **2200** rpm
